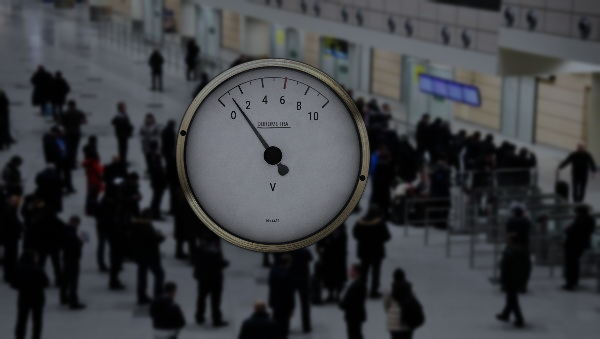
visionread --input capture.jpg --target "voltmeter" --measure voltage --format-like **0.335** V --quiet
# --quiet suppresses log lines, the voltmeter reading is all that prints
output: **1** V
